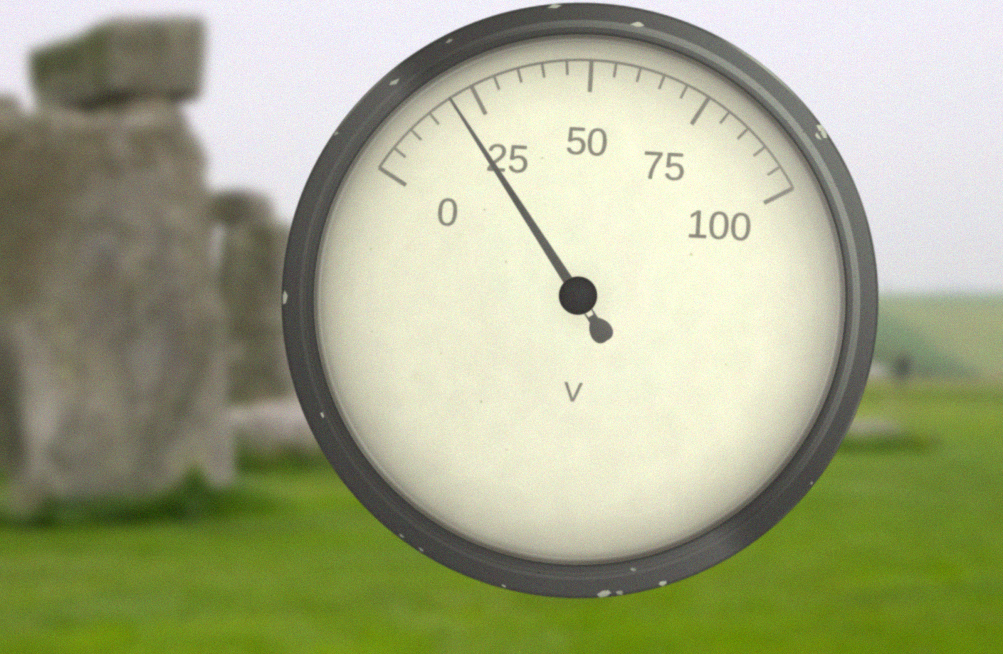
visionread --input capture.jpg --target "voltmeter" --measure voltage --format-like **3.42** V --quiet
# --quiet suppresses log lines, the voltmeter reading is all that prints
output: **20** V
